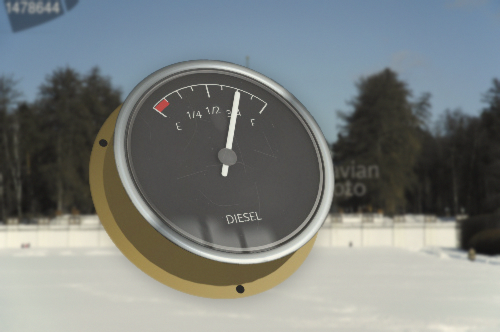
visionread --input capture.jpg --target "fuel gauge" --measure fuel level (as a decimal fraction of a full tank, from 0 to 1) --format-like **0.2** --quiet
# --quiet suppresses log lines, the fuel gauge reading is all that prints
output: **0.75**
